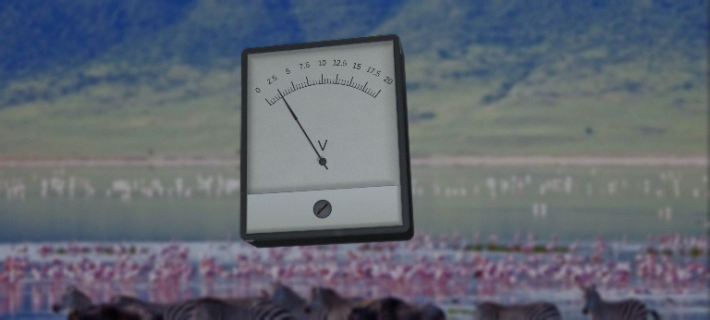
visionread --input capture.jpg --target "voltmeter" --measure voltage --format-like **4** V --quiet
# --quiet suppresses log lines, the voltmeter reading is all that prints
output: **2.5** V
